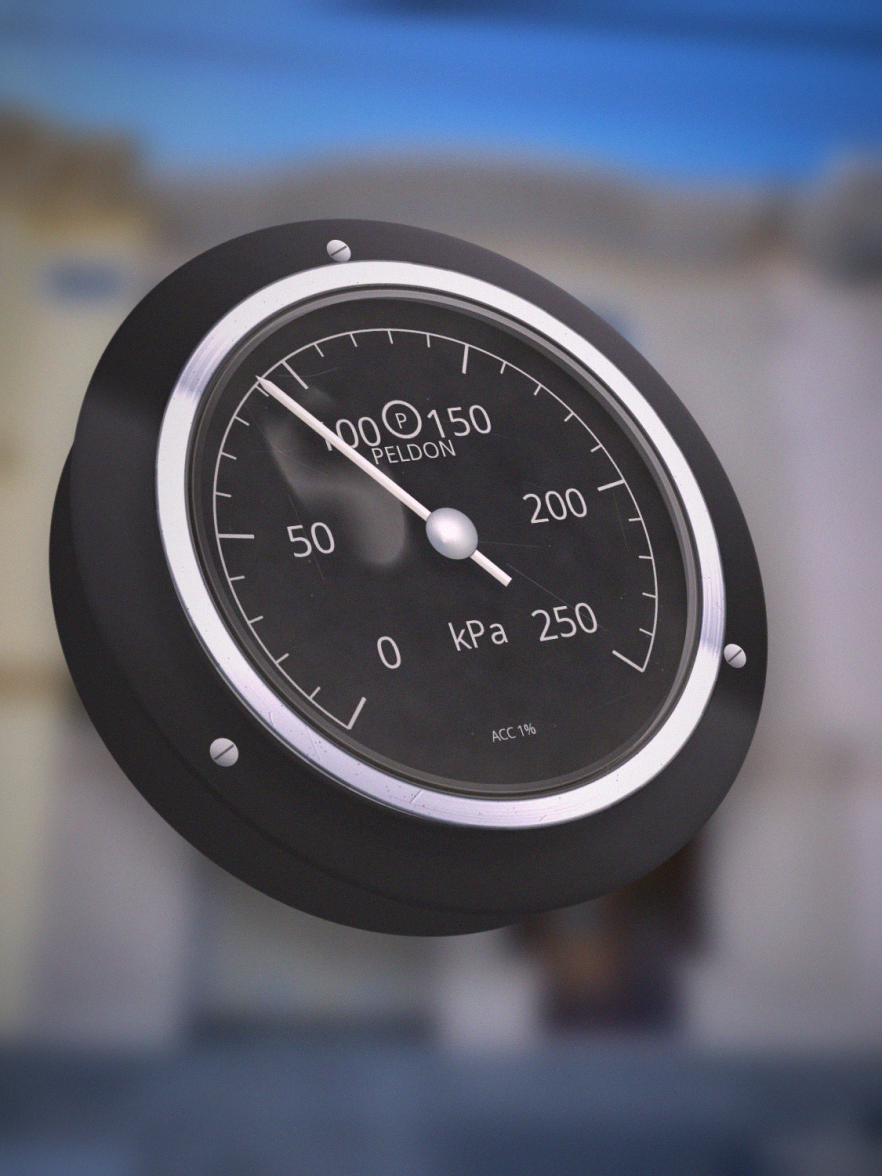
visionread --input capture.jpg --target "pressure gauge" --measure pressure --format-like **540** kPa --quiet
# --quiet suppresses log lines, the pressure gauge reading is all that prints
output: **90** kPa
